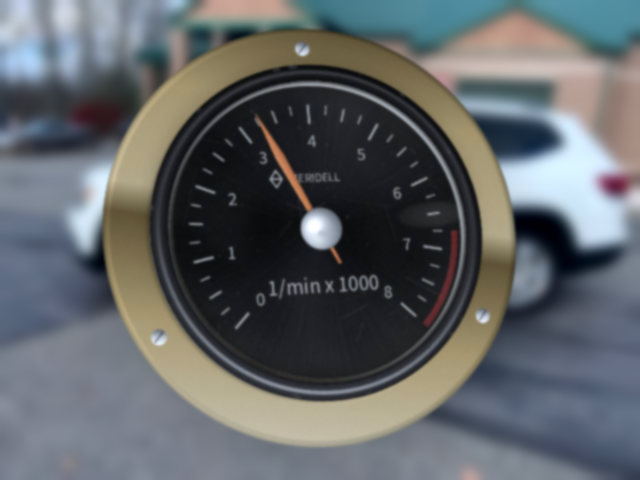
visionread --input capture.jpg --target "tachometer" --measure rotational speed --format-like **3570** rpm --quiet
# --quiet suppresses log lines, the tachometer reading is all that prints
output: **3250** rpm
